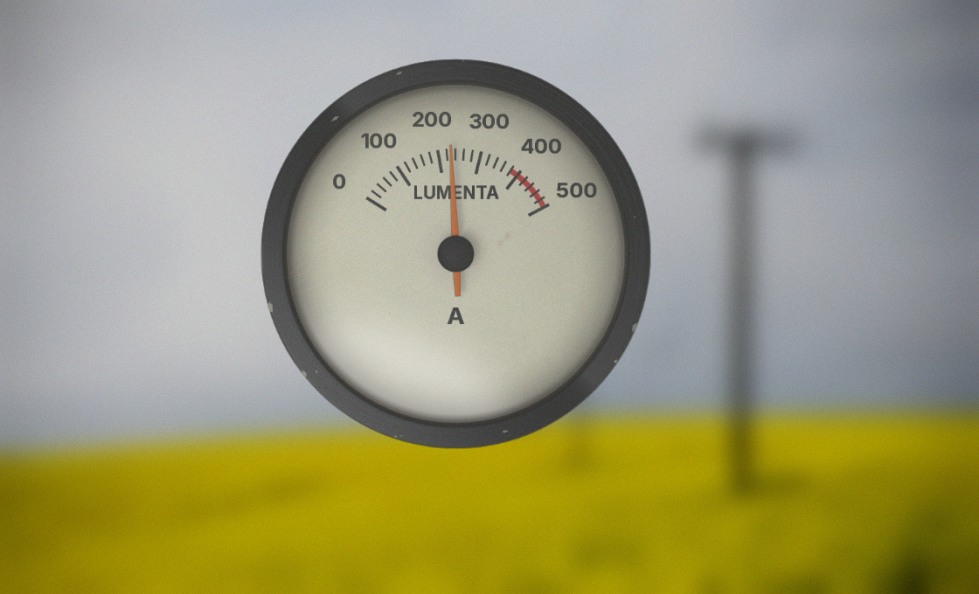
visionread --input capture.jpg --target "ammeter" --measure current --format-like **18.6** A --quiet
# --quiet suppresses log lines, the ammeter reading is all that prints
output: **230** A
